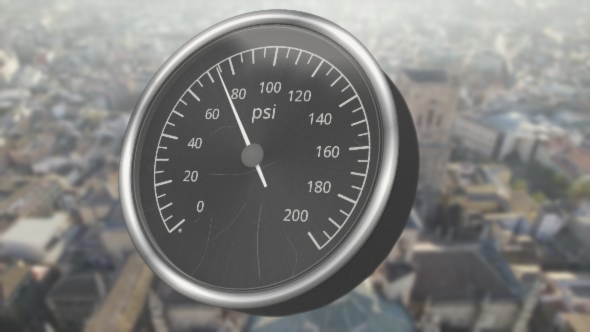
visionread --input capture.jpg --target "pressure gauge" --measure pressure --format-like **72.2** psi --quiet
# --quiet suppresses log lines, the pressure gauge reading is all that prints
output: **75** psi
